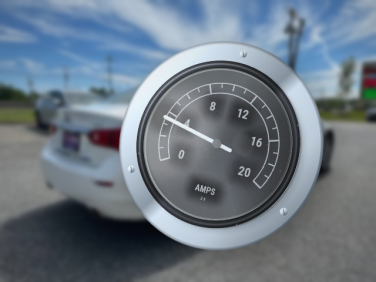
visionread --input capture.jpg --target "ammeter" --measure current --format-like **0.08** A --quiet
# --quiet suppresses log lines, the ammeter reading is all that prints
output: **3.5** A
